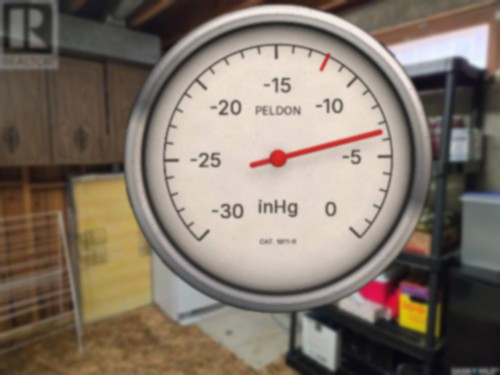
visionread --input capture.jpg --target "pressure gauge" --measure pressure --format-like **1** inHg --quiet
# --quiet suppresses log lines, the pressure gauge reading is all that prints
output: **-6.5** inHg
